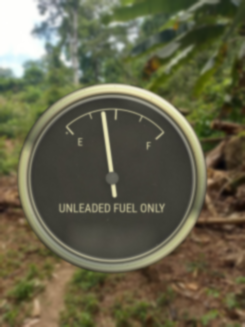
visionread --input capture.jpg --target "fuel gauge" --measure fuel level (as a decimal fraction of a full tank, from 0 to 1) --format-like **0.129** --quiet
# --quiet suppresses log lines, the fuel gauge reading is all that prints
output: **0.375**
